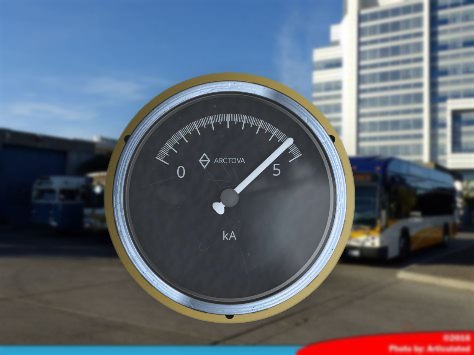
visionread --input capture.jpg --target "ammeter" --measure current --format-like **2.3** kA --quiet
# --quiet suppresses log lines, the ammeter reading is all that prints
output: **4.5** kA
